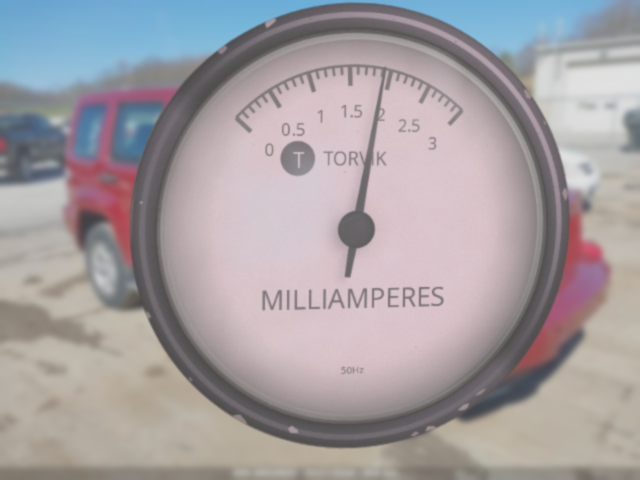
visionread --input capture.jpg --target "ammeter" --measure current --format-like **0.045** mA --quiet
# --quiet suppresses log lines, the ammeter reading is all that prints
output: **1.9** mA
